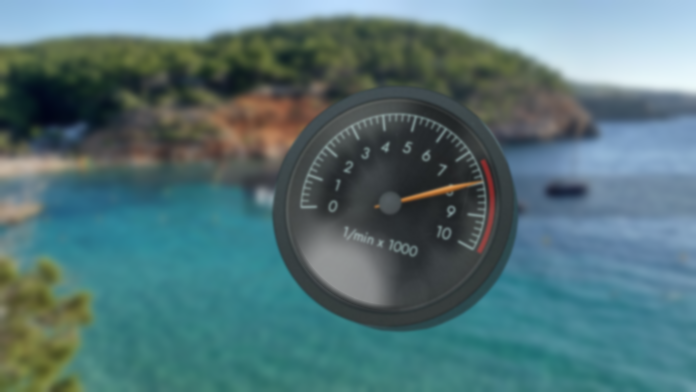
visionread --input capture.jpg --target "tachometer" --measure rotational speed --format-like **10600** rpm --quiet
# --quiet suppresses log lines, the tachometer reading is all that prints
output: **8000** rpm
